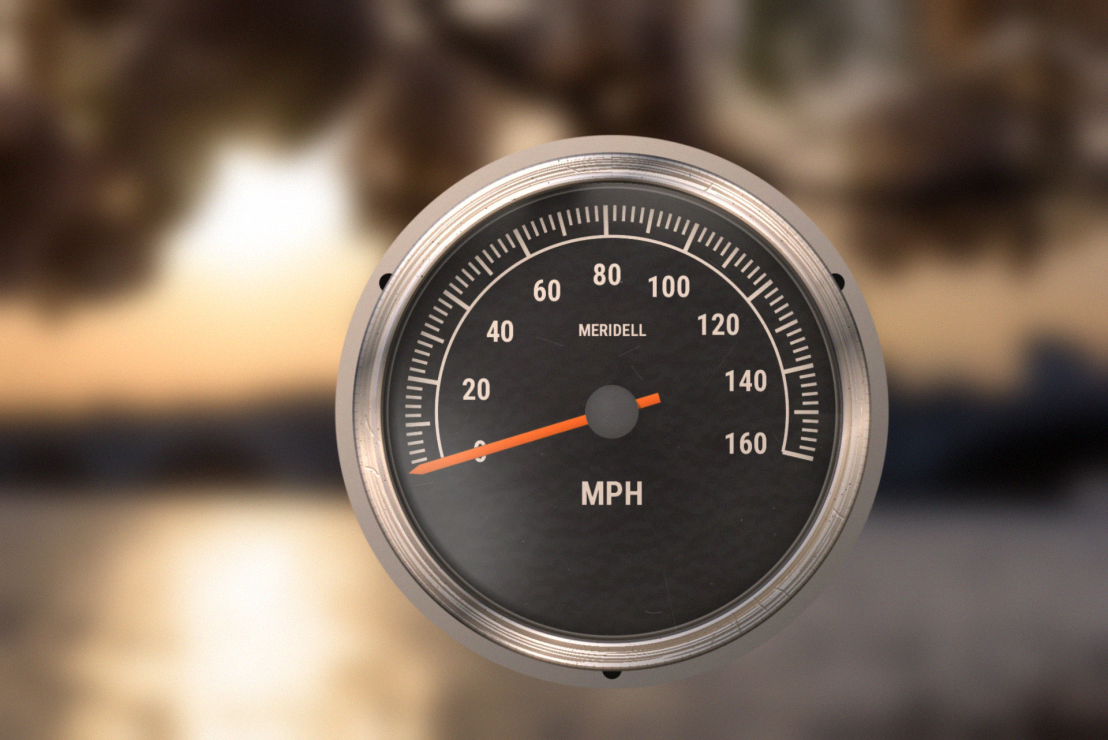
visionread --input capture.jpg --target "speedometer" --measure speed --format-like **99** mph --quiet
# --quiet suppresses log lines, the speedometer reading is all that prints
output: **0** mph
